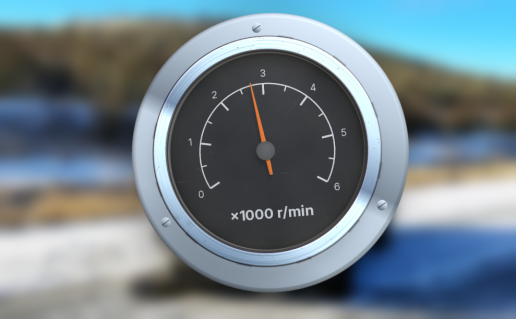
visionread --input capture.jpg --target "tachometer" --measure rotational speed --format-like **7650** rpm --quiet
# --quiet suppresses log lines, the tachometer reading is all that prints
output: **2750** rpm
